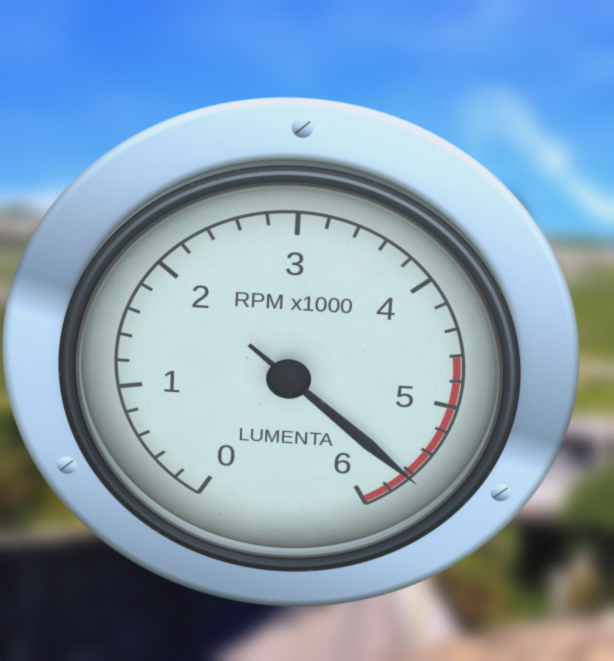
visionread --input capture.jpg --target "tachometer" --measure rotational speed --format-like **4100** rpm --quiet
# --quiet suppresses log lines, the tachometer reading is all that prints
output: **5600** rpm
